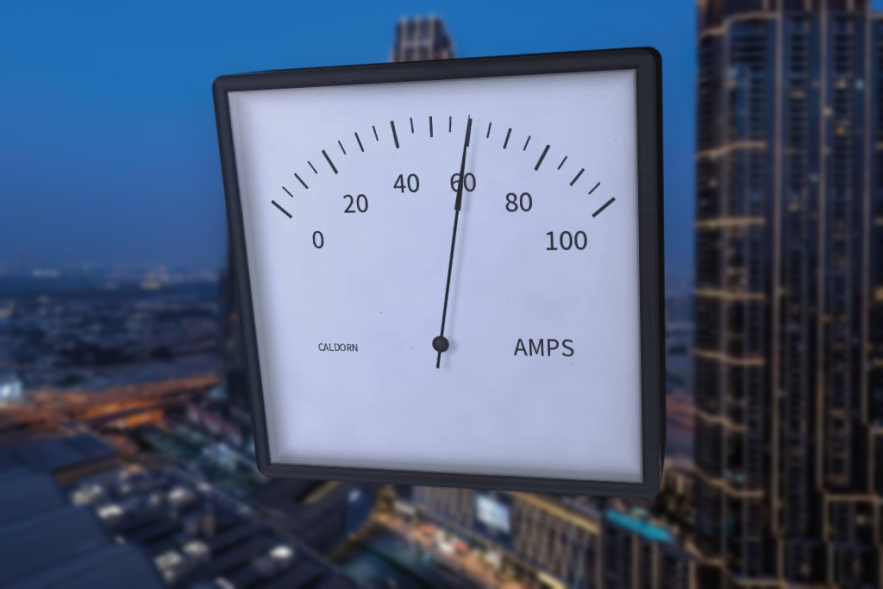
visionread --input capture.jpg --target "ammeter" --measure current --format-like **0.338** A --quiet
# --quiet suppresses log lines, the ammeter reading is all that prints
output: **60** A
